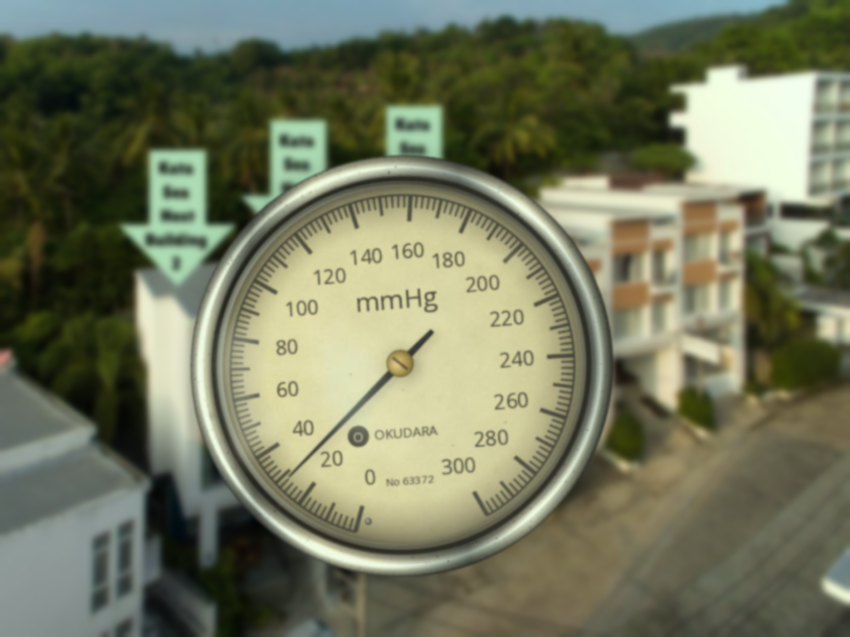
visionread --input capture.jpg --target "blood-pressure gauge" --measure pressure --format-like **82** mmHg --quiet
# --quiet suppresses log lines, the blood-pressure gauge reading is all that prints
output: **28** mmHg
